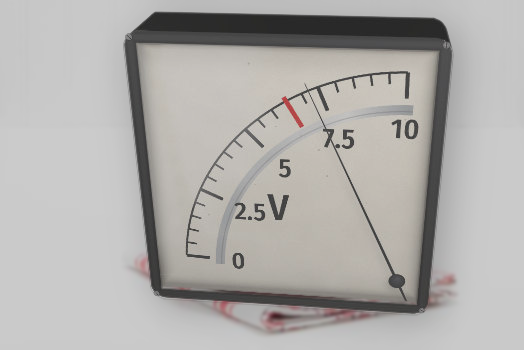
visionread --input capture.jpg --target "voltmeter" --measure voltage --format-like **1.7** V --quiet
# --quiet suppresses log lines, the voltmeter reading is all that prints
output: **7.25** V
